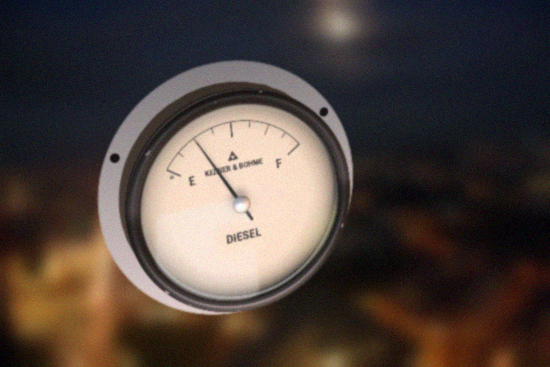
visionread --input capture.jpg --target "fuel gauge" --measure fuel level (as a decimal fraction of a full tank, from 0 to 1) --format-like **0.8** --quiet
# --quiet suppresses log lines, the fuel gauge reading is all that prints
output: **0.25**
